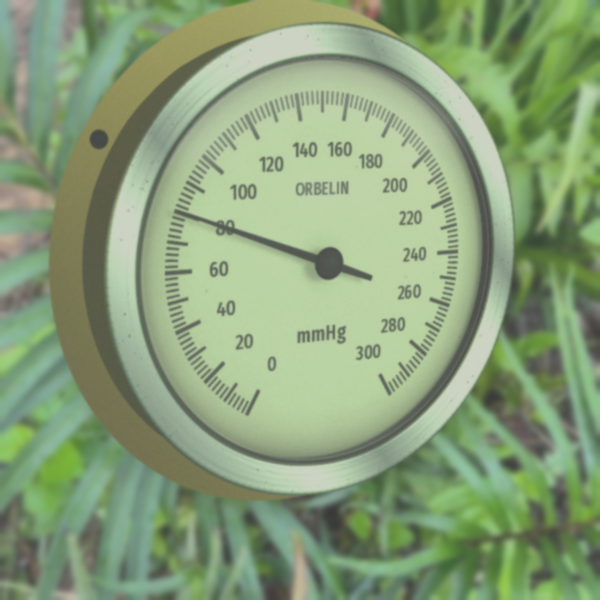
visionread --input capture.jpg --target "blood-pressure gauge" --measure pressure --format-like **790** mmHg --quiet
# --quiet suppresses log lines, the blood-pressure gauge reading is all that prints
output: **80** mmHg
